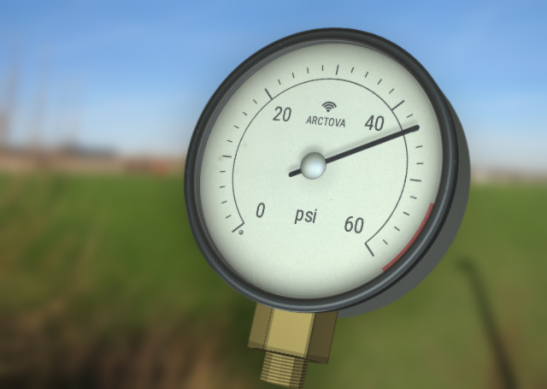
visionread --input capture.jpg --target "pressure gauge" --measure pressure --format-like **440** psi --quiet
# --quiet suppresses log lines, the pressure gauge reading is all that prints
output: **44** psi
